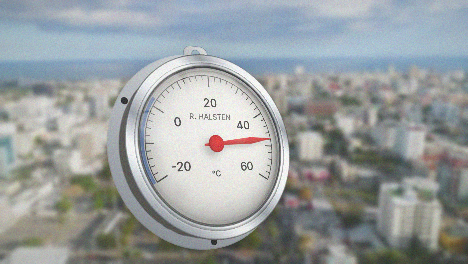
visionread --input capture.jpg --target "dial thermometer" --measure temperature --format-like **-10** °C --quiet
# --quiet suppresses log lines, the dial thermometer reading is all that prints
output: **48** °C
